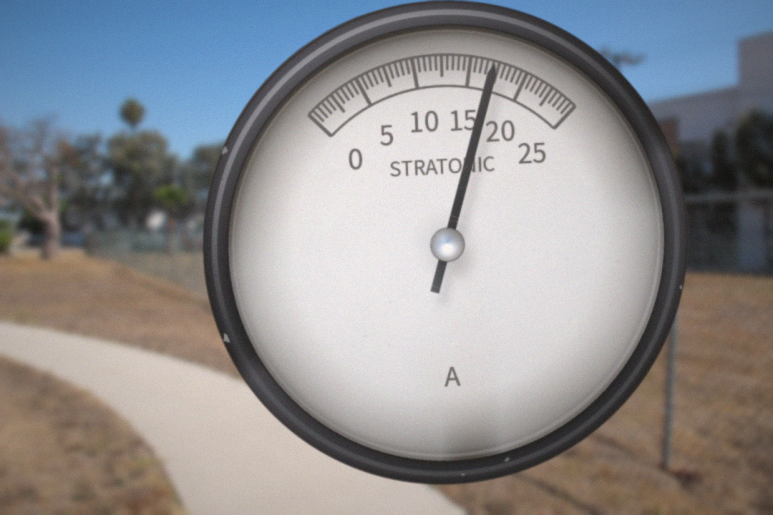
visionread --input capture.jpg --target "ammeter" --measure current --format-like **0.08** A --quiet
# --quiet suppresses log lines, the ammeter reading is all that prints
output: **17** A
